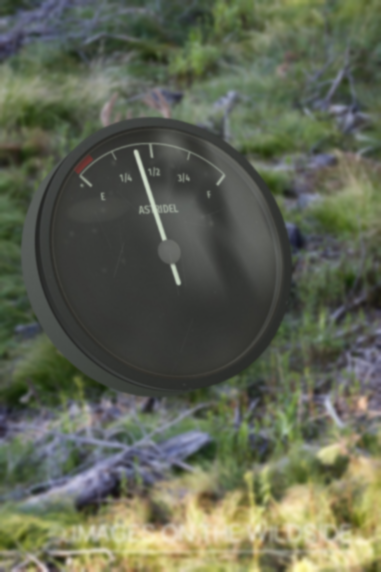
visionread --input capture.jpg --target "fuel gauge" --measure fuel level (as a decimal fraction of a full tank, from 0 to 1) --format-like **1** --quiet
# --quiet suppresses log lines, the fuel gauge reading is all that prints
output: **0.375**
